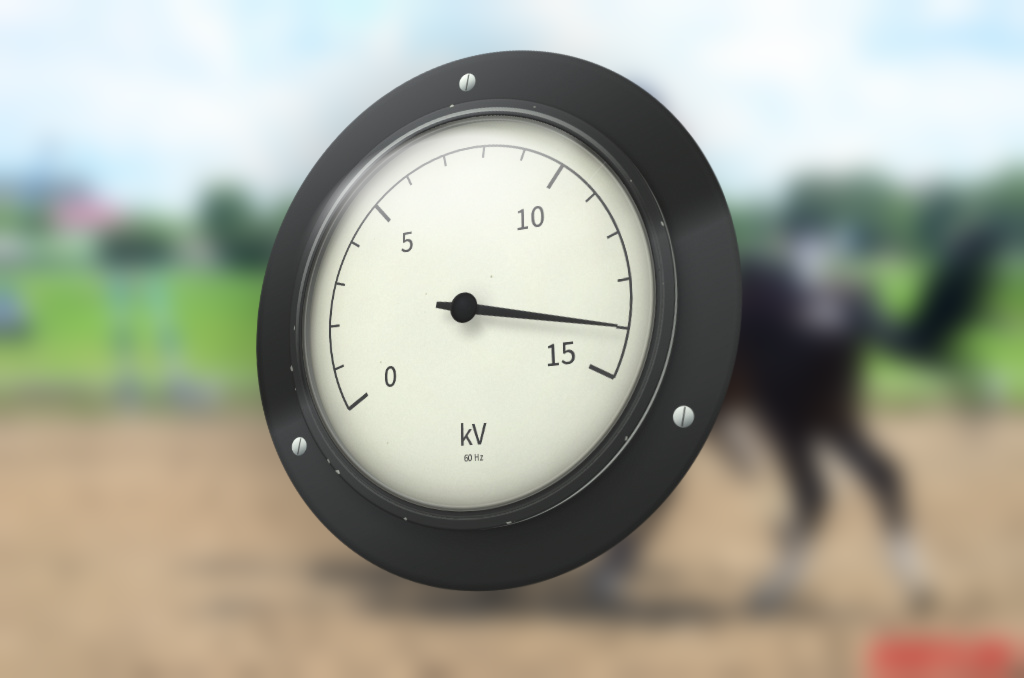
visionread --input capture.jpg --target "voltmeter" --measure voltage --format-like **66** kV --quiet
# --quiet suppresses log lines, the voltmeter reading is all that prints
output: **14** kV
